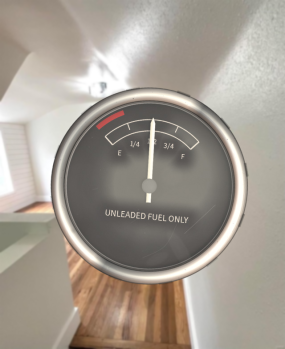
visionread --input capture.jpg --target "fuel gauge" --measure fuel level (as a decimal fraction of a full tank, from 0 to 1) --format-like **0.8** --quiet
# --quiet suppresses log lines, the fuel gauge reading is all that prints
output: **0.5**
